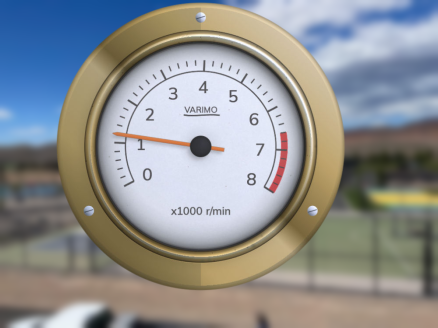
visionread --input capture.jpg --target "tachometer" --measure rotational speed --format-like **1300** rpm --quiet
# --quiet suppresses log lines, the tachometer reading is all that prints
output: **1200** rpm
